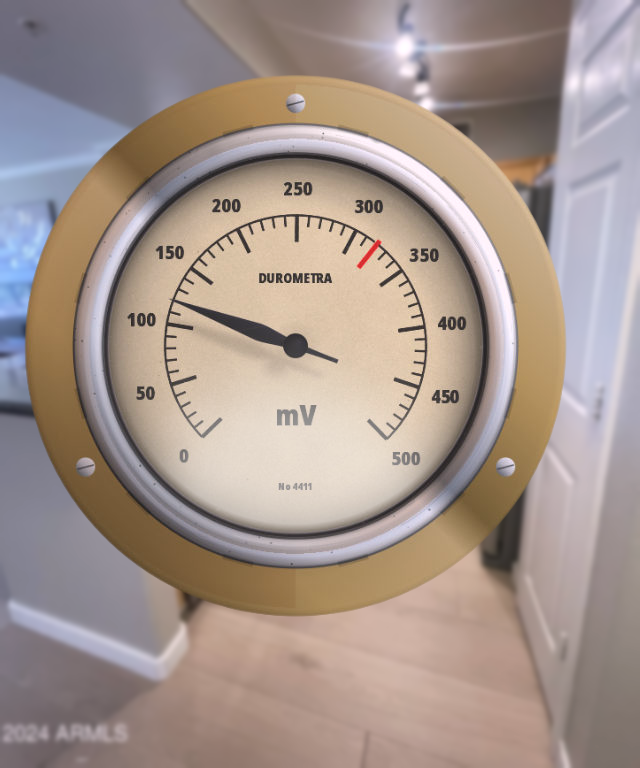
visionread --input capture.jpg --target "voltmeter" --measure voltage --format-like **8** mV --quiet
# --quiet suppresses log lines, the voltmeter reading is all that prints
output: **120** mV
